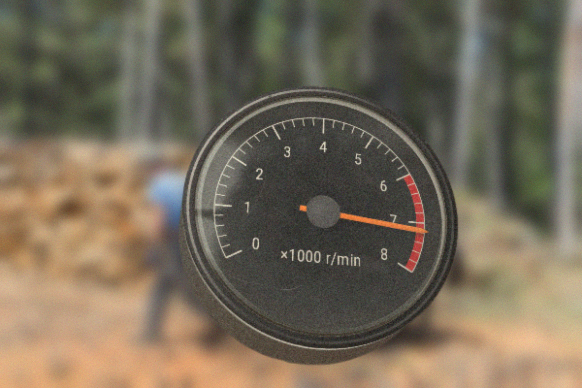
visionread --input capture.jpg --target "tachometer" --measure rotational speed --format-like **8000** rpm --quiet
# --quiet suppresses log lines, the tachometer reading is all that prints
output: **7200** rpm
